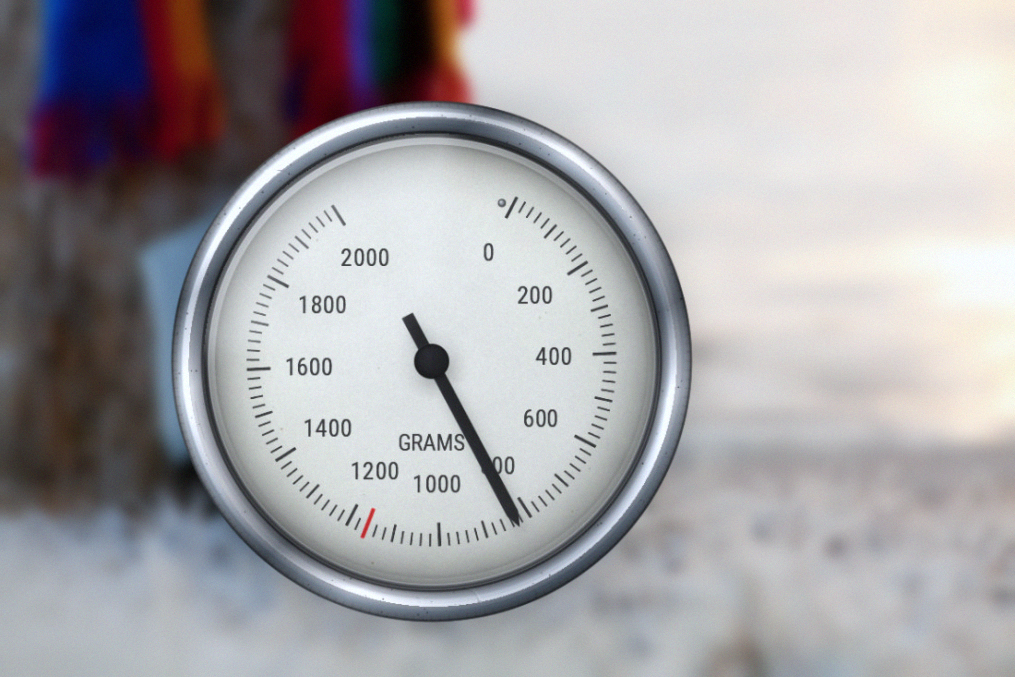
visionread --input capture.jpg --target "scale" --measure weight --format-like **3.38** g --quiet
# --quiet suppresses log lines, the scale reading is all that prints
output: **830** g
